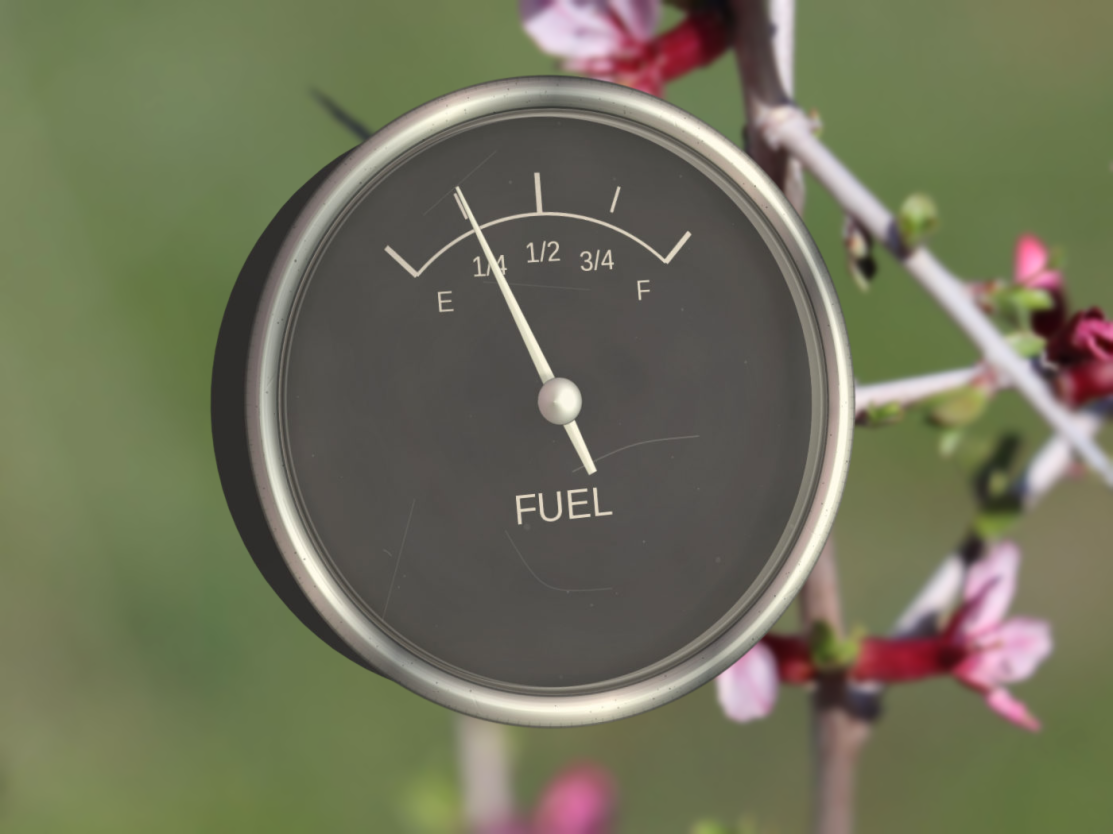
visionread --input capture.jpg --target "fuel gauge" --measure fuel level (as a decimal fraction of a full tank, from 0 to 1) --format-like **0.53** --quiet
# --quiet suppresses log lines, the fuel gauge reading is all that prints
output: **0.25**
